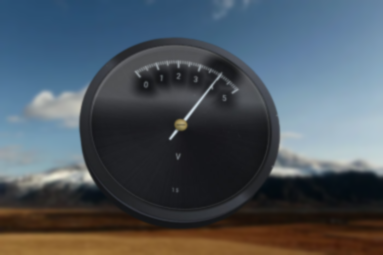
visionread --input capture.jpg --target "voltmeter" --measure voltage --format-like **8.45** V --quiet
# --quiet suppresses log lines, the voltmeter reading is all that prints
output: **4** V
